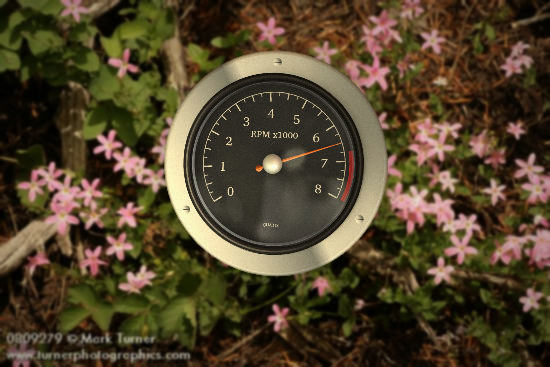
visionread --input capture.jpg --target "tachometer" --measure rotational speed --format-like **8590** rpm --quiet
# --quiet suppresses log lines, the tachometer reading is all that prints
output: **6500** rpm
